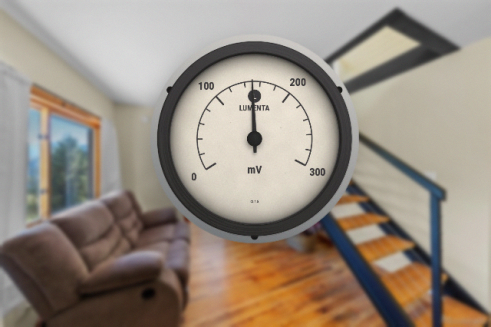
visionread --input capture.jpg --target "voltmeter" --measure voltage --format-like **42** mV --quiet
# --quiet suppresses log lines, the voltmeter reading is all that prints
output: **150** mV
